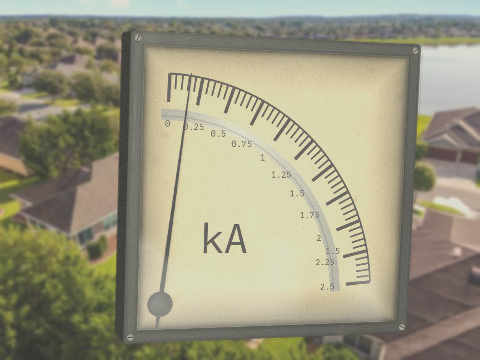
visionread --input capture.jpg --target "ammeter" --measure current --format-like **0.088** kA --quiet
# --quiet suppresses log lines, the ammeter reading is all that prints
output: **0.15** kA
